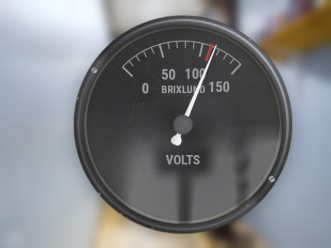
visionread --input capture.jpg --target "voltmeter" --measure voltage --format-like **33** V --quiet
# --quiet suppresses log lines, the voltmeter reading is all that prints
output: **115** V
